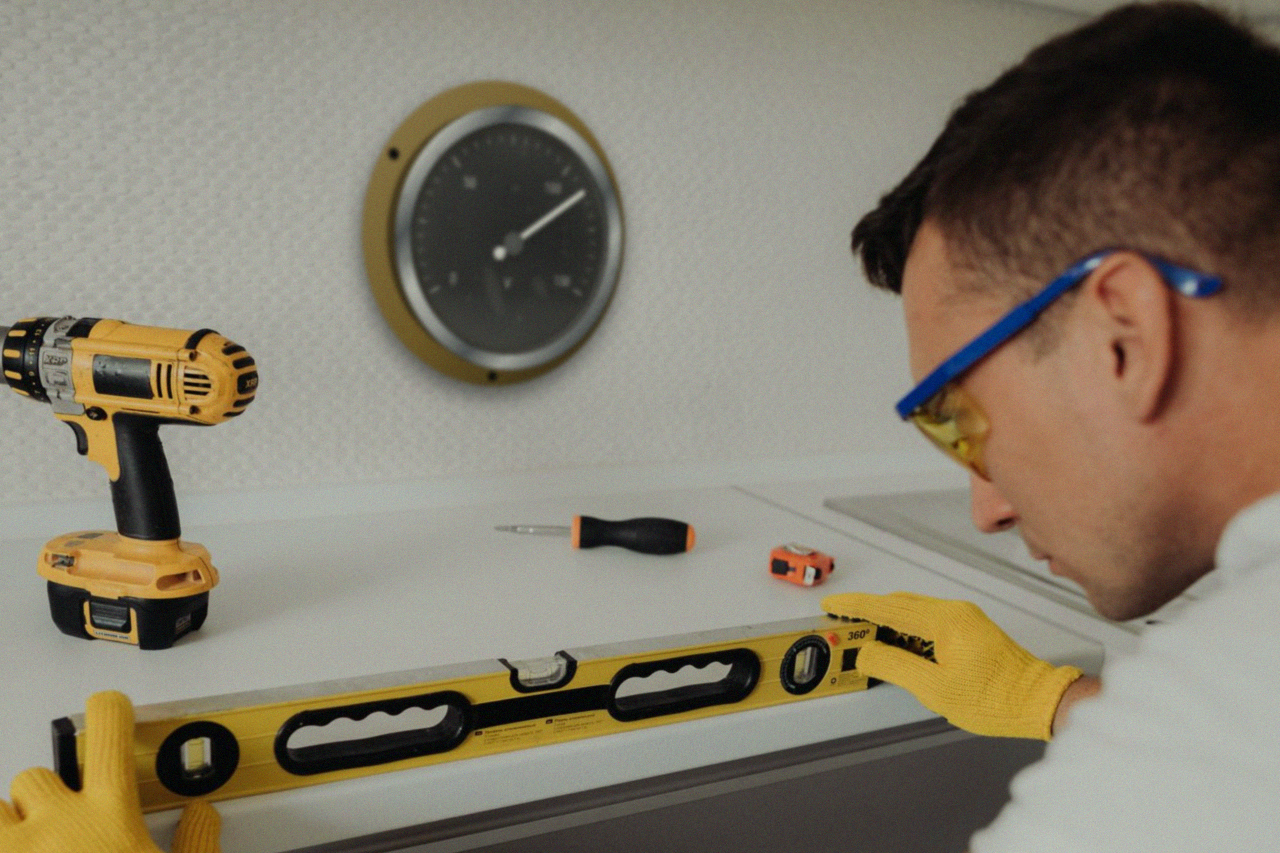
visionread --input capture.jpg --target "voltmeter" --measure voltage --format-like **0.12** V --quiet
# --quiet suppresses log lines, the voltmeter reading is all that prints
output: **110** V
